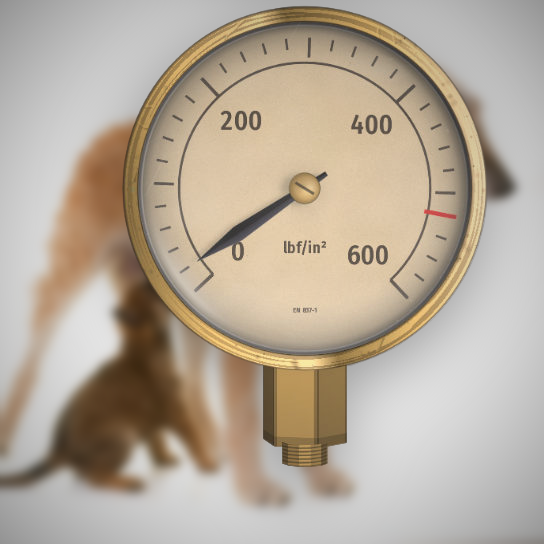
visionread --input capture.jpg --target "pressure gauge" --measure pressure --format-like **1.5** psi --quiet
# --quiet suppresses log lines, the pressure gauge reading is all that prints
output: **20** psi
